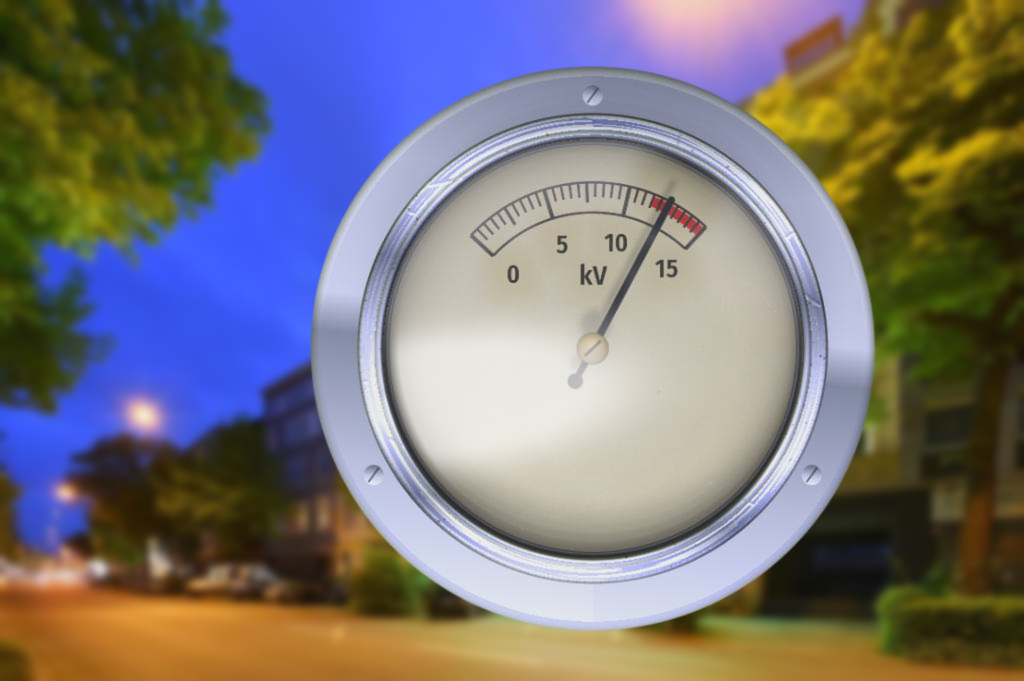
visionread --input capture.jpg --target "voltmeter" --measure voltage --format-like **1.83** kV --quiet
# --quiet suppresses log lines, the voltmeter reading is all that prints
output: **12.5** kV
